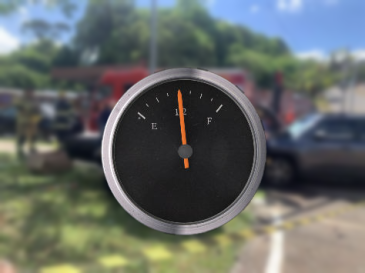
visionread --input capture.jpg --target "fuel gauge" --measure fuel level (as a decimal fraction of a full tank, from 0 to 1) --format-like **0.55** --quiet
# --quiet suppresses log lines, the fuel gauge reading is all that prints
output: **0.5**
